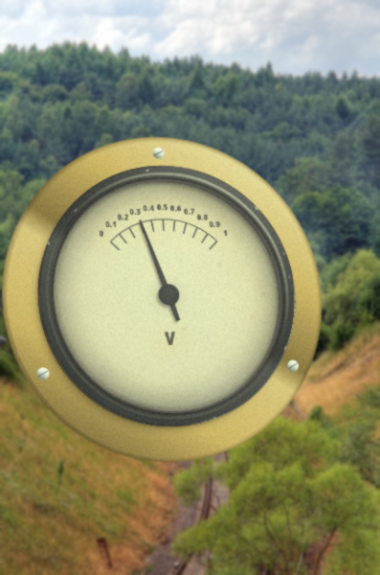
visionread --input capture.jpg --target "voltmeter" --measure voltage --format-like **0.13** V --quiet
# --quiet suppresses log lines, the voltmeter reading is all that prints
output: **0.3** V
